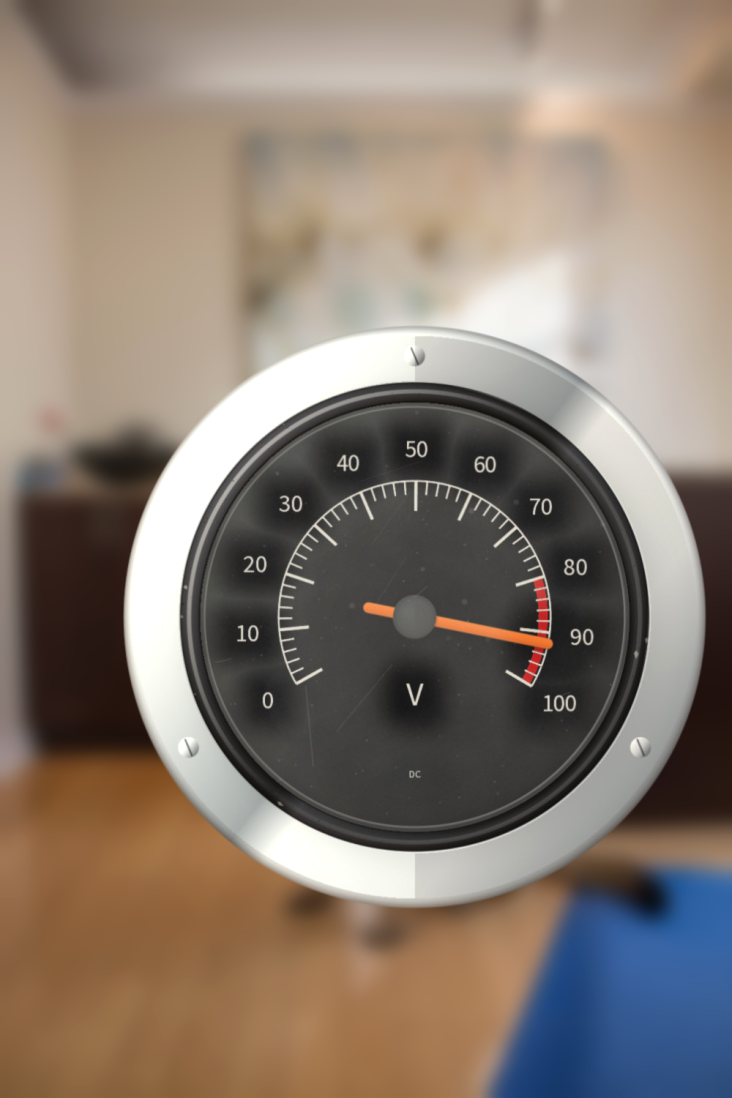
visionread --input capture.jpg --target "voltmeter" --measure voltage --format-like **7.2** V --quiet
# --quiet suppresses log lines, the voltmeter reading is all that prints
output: **92** V
